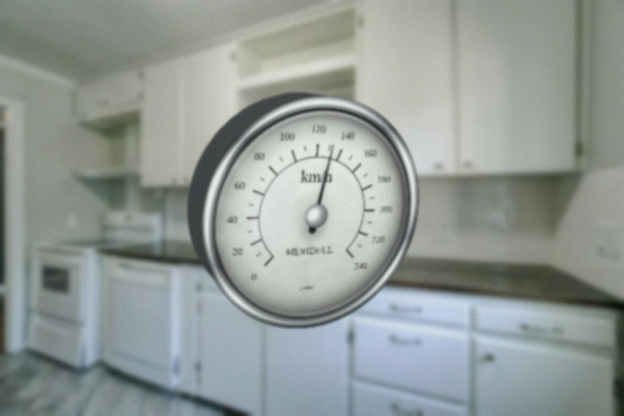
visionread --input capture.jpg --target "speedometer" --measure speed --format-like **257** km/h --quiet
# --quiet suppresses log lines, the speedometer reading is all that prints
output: **130** km/h
